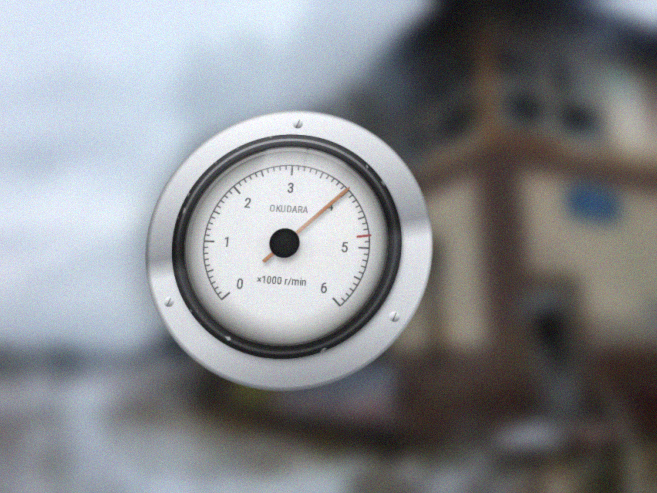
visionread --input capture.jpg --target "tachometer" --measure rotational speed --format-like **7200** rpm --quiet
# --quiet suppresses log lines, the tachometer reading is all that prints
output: **4000** rpm
